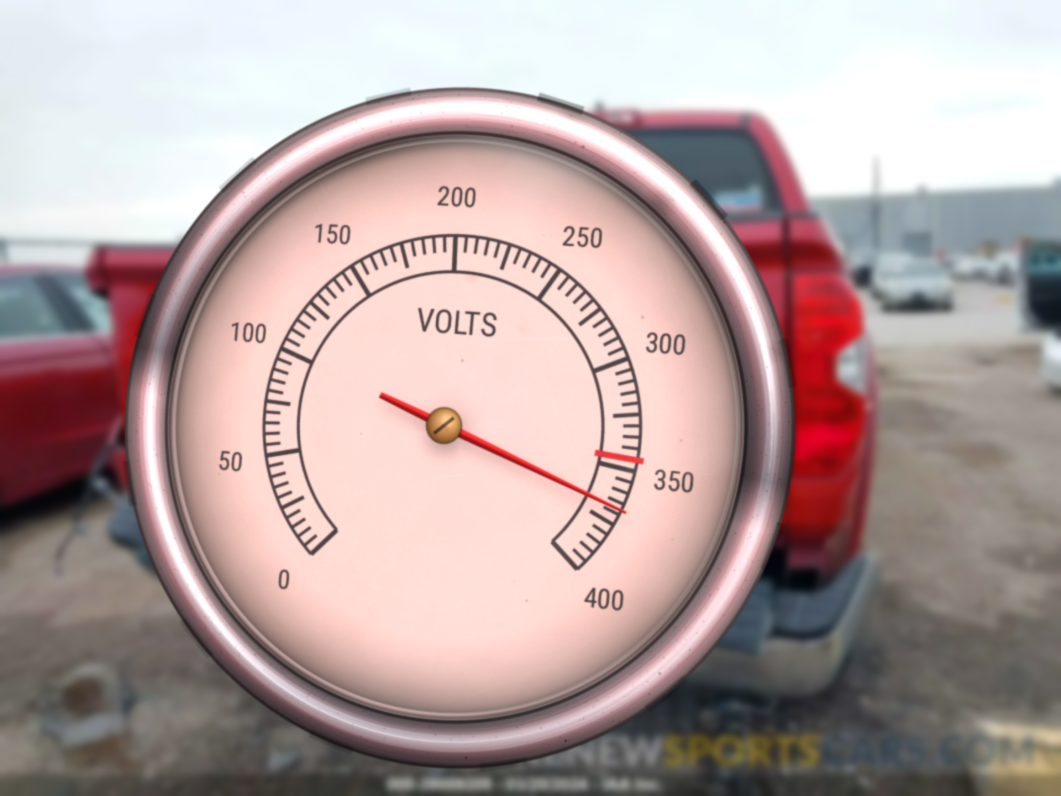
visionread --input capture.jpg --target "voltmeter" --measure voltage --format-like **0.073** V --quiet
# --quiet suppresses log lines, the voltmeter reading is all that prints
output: **367.5** V
